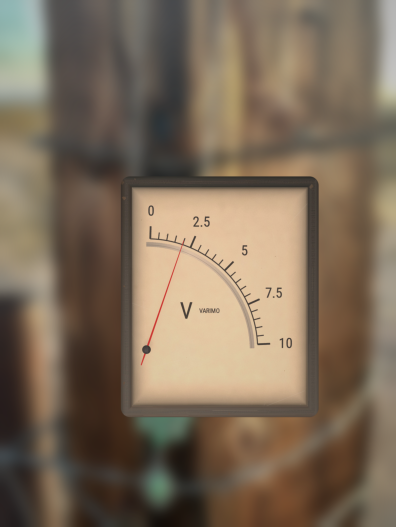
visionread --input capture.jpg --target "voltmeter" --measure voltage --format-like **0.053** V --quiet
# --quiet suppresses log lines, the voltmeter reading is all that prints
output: **2** V
